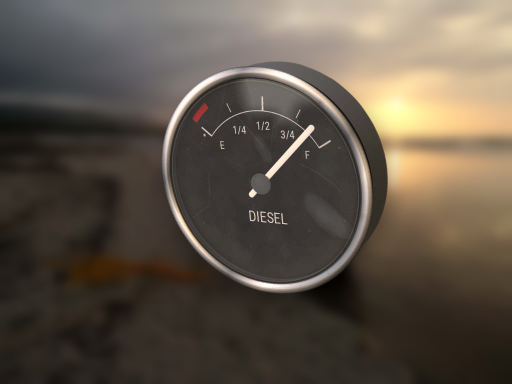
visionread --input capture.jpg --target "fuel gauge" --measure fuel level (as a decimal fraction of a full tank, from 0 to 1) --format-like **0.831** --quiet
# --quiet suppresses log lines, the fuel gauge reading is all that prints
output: **0.875**
